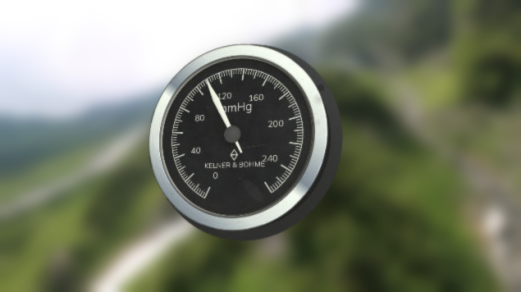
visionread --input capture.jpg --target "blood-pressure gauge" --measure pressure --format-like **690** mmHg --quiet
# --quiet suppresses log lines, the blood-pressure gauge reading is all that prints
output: **110** mmHg
